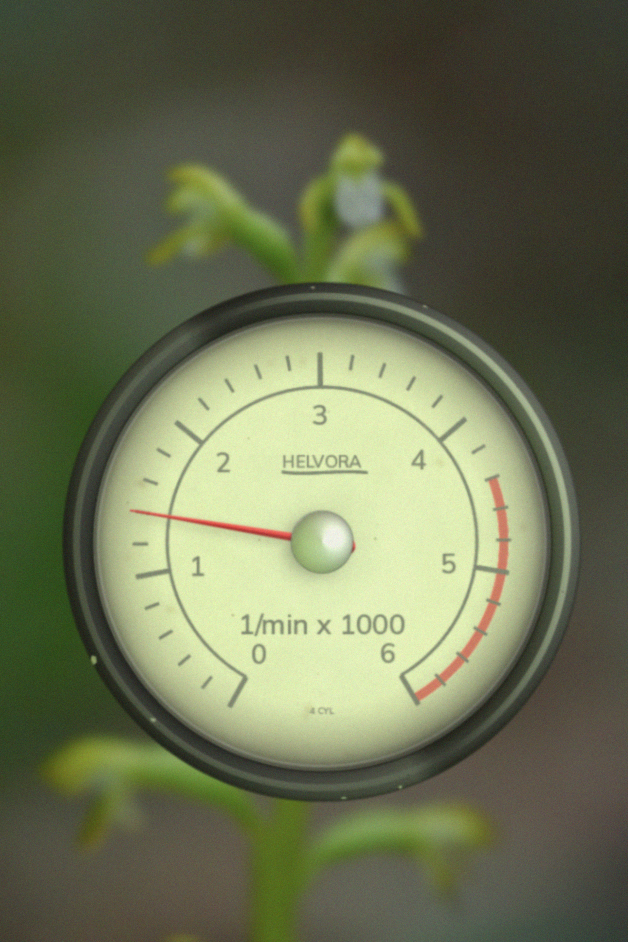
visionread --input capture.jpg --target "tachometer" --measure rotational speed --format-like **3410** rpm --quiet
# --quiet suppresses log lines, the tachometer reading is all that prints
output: **1400** rpm
